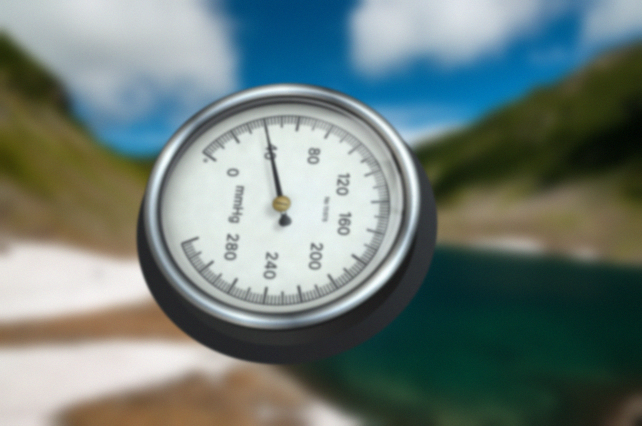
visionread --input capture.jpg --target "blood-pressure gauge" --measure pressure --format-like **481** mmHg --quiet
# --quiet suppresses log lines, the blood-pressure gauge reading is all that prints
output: **40** mmHg
